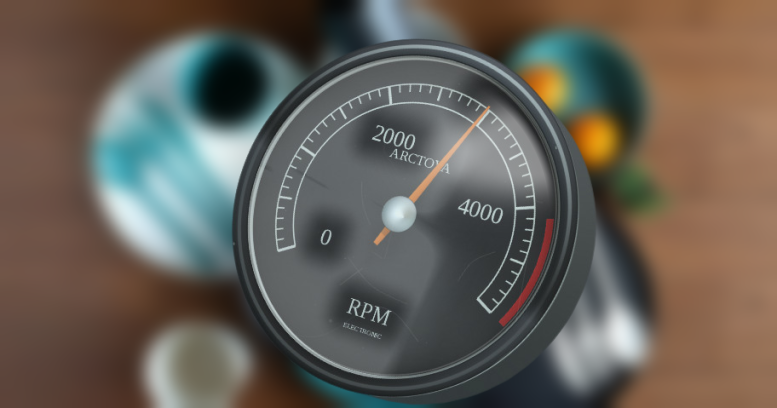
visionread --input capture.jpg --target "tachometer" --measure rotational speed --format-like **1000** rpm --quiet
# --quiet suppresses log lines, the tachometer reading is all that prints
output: **3000** rpm
